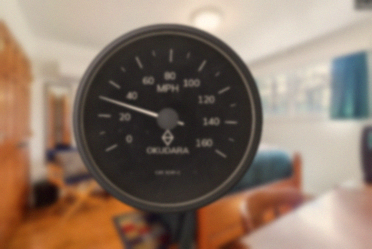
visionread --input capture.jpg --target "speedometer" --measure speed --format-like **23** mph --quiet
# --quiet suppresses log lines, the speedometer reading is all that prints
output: **30** mph
